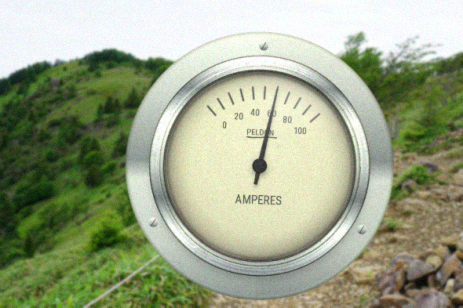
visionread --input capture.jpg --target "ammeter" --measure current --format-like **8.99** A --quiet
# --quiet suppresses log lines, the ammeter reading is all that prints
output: **60** A
